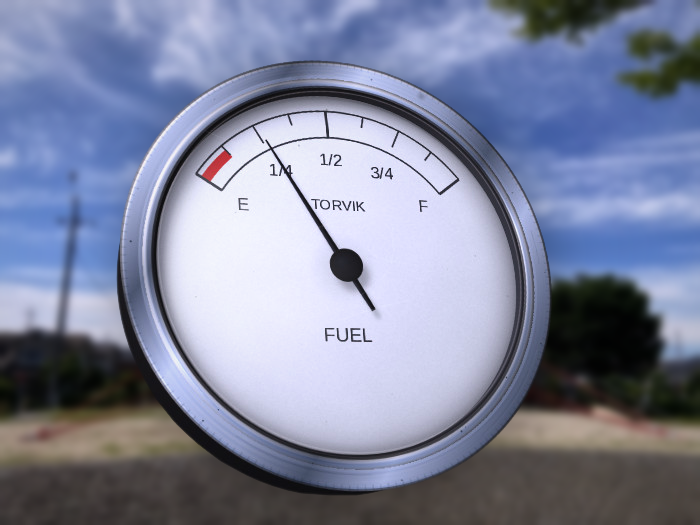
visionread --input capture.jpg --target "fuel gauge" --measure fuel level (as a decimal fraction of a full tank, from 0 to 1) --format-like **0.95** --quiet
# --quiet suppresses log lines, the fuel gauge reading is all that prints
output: **0.25**
